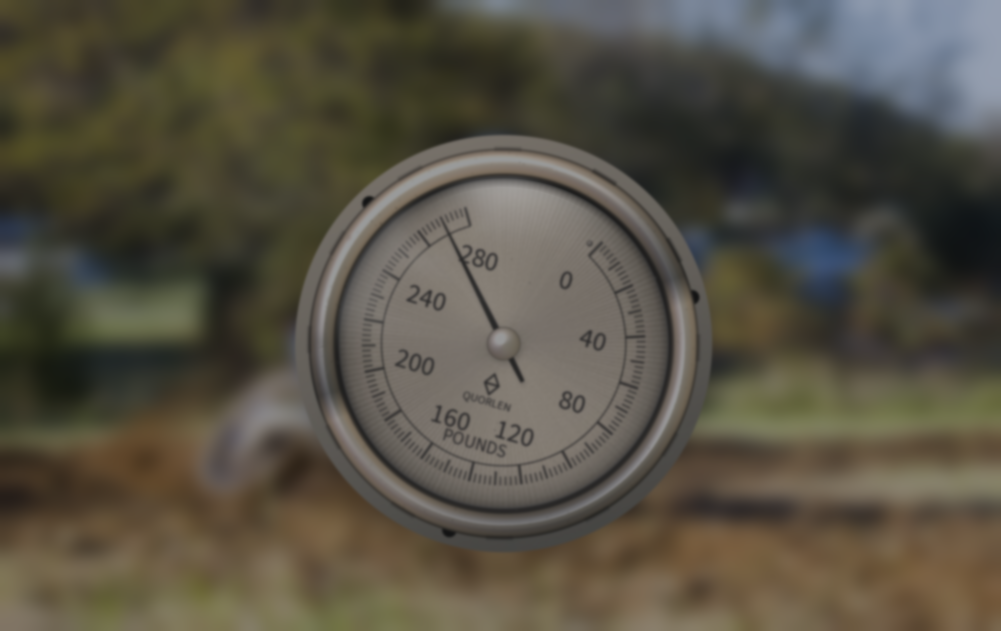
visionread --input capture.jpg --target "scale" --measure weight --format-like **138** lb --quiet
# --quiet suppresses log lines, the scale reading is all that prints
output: **270** lb
